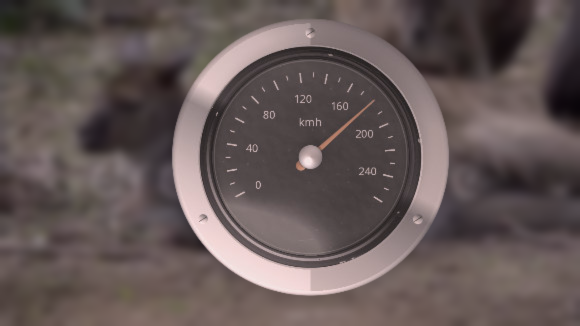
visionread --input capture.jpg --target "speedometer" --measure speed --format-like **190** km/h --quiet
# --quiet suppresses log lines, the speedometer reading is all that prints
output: **180** km/h
